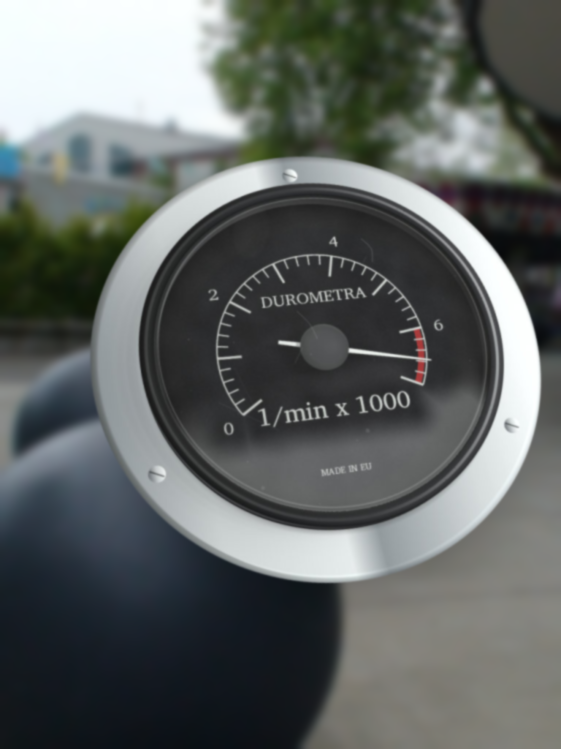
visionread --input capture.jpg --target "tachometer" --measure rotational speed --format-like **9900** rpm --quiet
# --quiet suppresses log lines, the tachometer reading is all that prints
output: **6600** rpm
